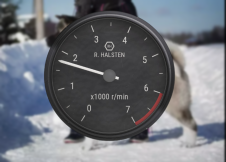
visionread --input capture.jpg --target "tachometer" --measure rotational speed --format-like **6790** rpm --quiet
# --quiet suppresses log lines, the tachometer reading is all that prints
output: **1750** rpm
